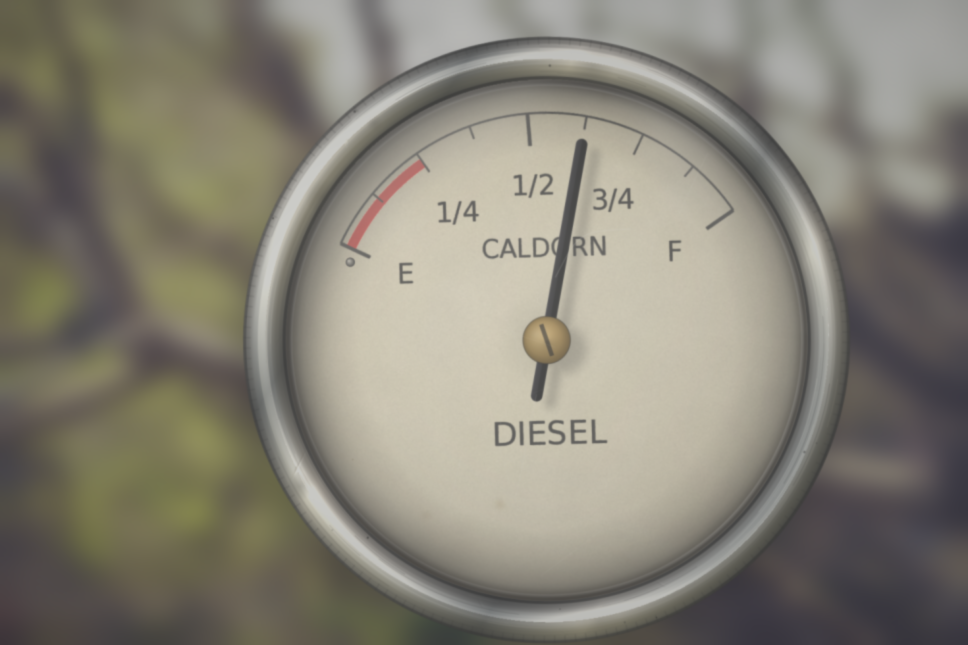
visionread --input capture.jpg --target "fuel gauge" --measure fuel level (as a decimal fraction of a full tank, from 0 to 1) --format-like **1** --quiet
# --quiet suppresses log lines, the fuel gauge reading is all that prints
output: **0.625**
